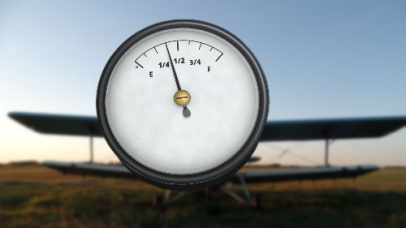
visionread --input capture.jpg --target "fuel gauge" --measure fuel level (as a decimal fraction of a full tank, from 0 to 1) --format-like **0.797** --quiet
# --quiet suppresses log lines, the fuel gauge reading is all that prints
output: **0.375**
